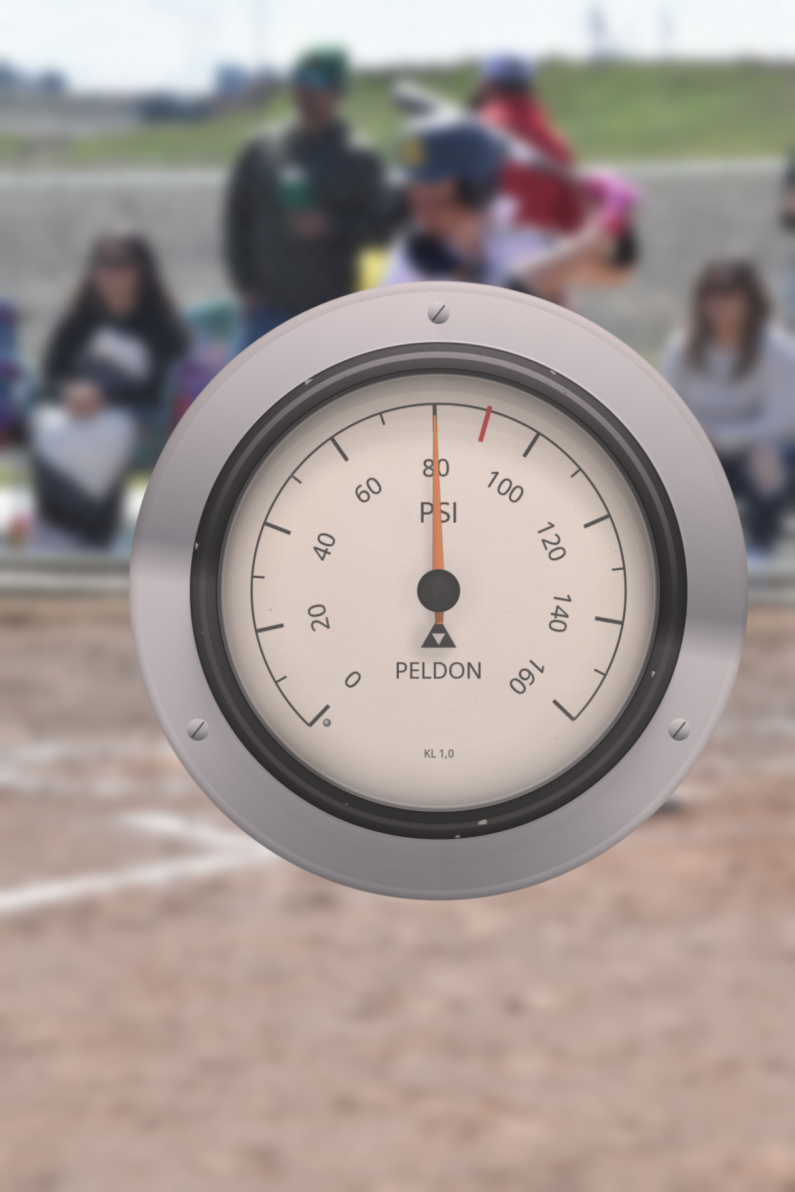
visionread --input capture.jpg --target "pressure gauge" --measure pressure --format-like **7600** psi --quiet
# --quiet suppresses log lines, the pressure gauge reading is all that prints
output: **80** psi
